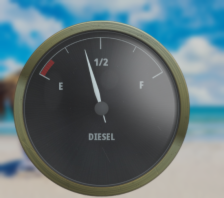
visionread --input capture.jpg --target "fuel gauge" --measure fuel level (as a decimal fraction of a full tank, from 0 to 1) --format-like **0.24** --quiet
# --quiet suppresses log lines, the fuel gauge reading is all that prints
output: **0.375**
